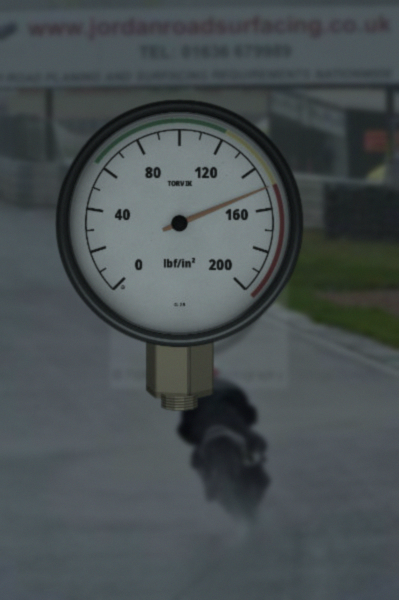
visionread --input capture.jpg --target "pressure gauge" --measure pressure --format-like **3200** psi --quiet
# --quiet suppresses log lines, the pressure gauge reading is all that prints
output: **150** psi
